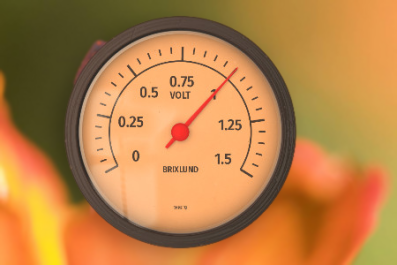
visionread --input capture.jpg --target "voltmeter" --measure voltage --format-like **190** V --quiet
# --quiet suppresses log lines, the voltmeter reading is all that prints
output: **1** V
